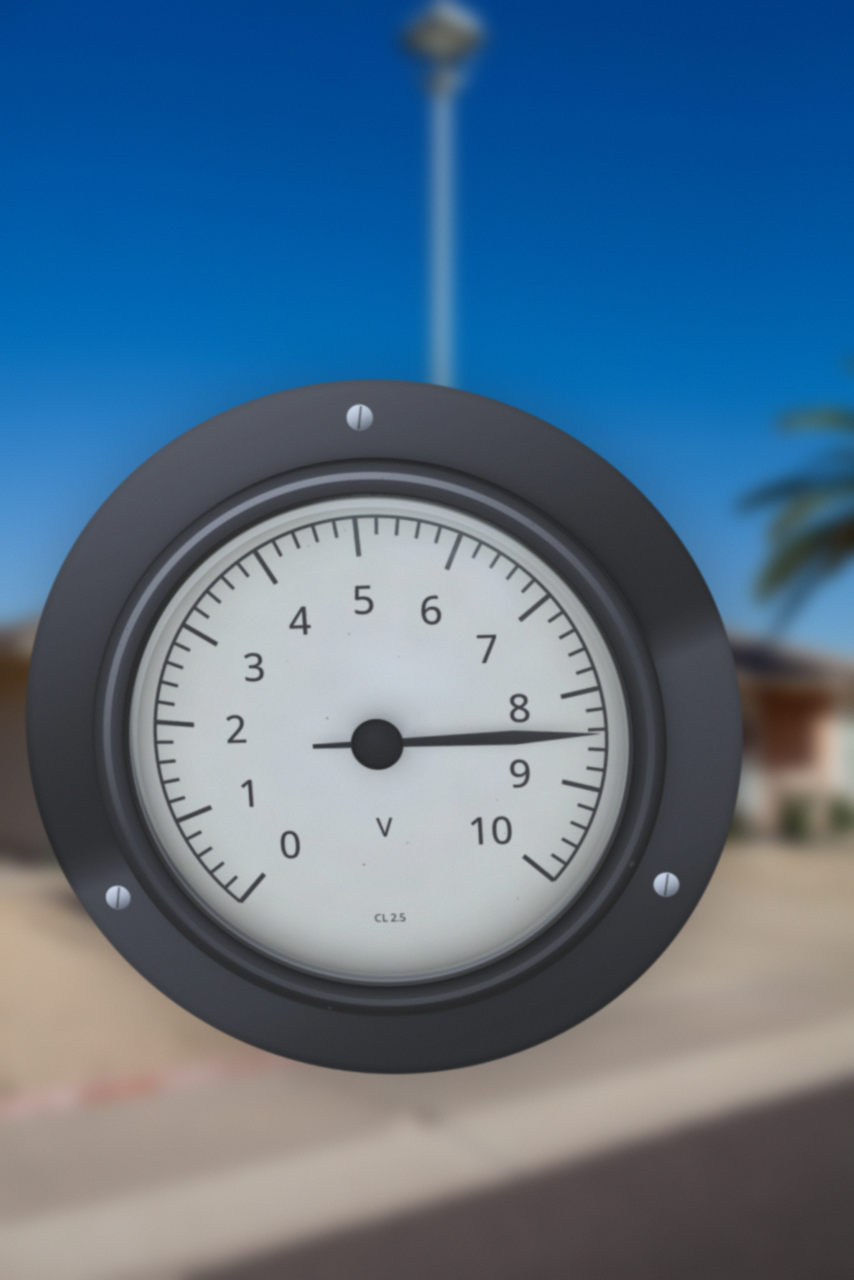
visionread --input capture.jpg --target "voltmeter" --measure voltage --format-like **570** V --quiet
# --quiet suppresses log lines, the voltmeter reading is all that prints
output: **8.4** V
